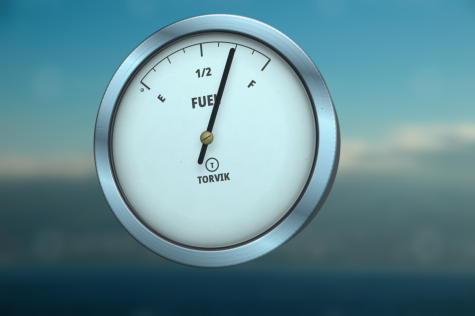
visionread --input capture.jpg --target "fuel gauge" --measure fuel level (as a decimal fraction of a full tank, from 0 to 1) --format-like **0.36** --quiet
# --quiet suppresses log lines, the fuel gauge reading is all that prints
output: **0.75**
